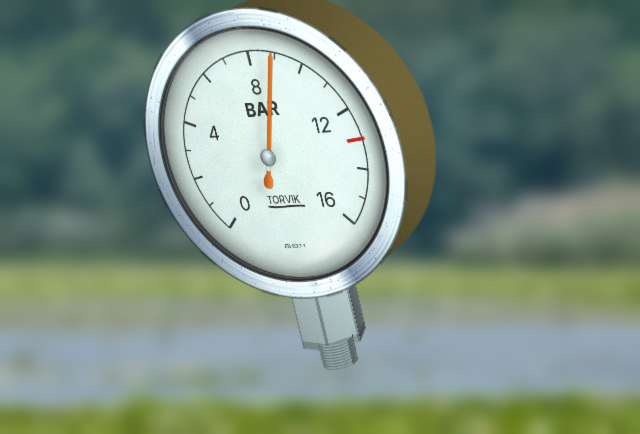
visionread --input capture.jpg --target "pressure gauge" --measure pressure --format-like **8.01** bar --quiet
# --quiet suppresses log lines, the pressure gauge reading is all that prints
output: **9** bar
